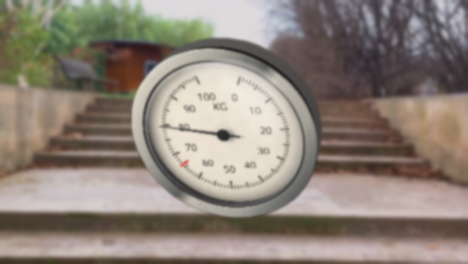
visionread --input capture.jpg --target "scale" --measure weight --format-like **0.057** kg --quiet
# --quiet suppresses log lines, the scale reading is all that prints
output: **80** kg
